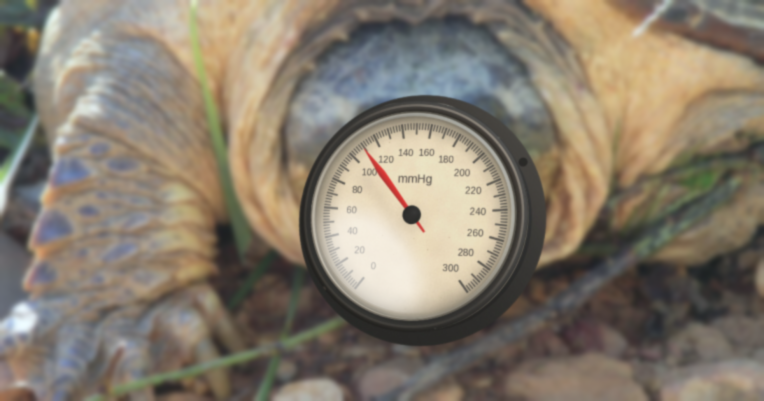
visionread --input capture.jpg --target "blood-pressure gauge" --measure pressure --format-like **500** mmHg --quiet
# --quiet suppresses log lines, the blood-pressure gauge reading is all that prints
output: **110** mmHg
